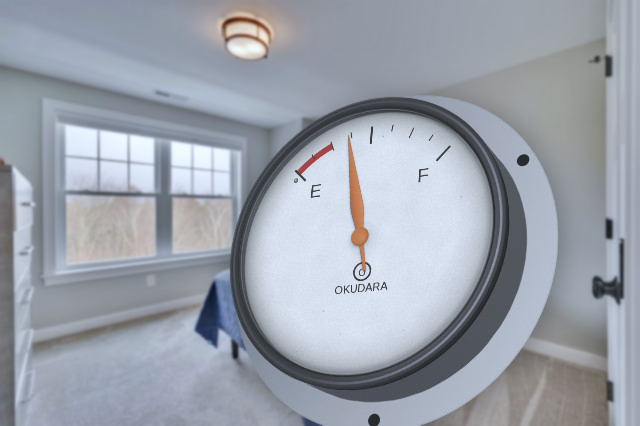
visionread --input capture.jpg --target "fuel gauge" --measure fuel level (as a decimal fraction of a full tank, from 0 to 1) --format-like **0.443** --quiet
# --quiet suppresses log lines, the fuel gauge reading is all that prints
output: **0.375**
